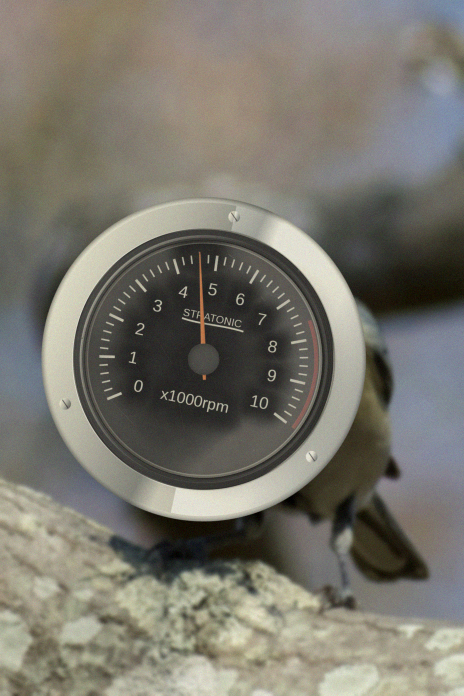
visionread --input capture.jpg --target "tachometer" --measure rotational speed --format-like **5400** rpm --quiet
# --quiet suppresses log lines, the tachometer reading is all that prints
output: **4600** rpm
